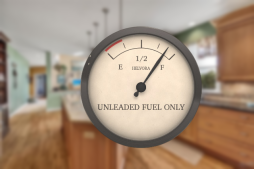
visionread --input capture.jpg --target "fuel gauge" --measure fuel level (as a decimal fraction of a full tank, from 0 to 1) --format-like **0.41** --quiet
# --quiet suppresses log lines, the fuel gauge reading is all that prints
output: **0.875**
